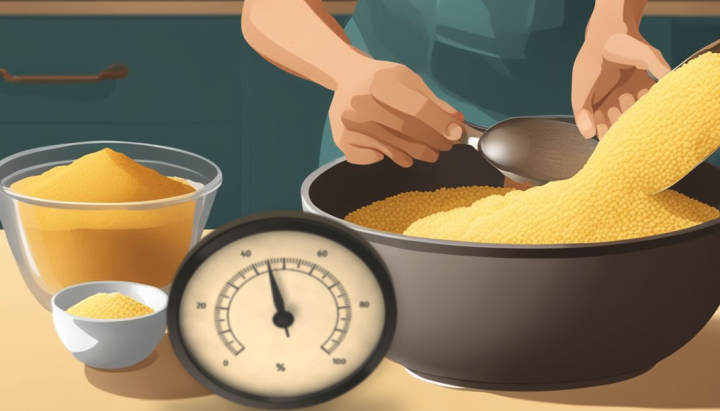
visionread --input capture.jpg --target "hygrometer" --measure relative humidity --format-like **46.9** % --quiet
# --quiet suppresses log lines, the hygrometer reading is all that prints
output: **45** %
